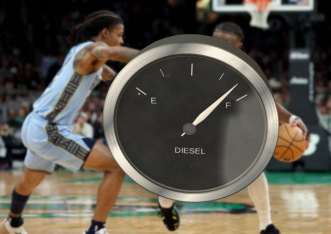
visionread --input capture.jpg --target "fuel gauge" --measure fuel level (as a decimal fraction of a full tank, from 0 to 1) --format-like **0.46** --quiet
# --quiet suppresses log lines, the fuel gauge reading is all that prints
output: **0.875**
